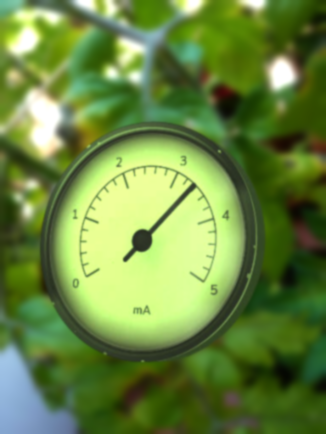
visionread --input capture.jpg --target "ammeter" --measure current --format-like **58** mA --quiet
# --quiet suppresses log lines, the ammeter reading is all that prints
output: **3.4** mA
